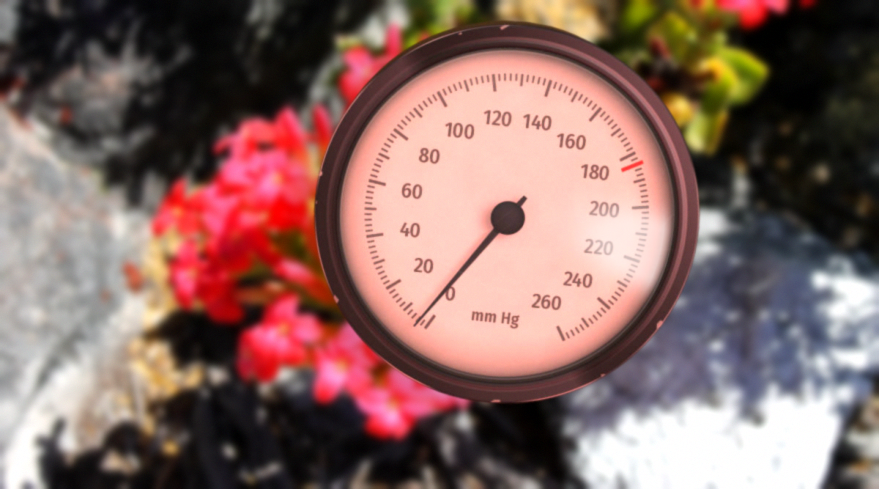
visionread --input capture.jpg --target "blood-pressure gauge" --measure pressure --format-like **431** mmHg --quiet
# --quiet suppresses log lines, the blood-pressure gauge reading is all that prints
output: **4** mmHg
